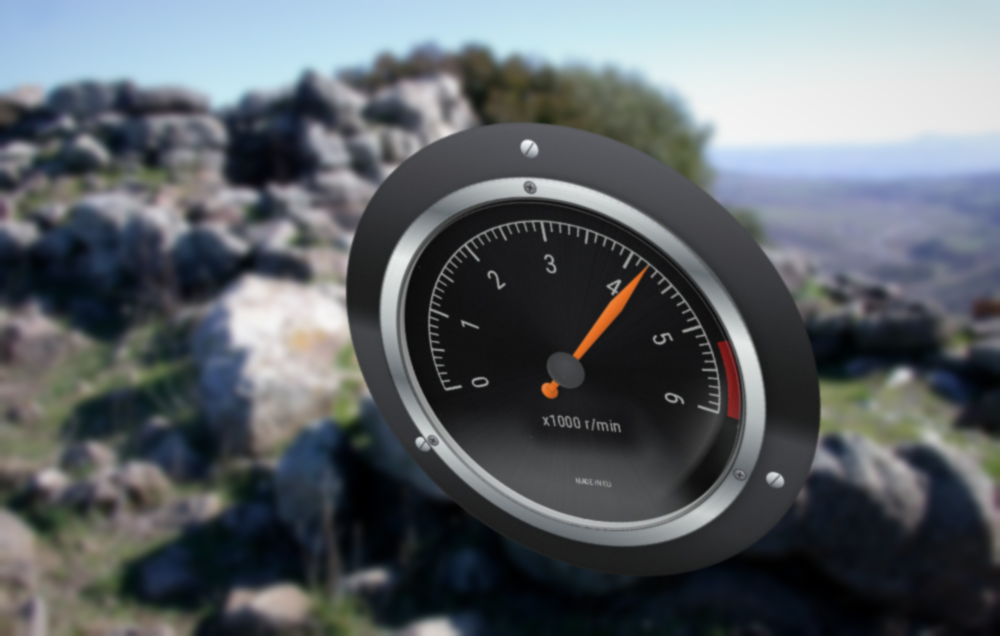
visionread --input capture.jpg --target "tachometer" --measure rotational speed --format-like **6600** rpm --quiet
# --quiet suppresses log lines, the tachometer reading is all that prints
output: **4200** rpm
